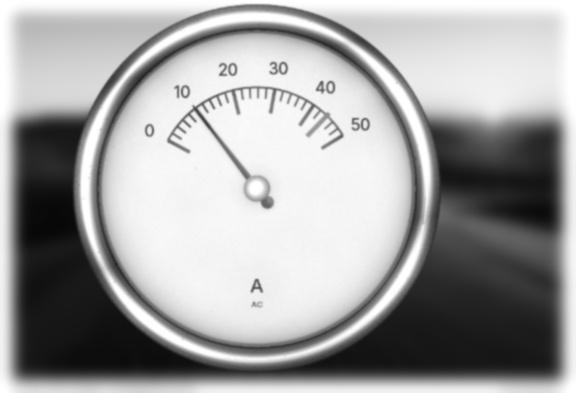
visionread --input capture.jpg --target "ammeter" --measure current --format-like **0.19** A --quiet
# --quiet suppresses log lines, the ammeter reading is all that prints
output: **10** A
